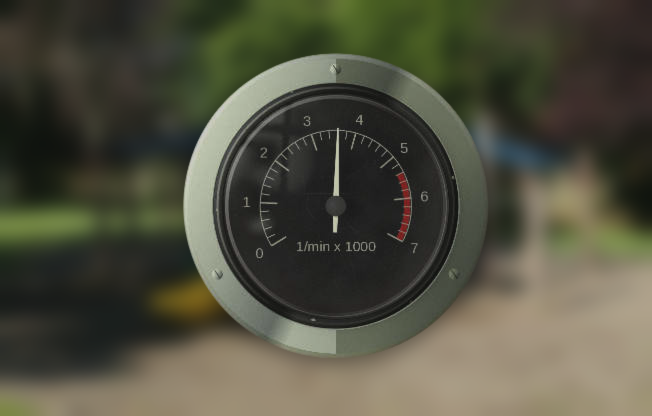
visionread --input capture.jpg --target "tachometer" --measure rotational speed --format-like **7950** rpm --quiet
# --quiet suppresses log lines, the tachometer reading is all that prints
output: **3600** rpm
